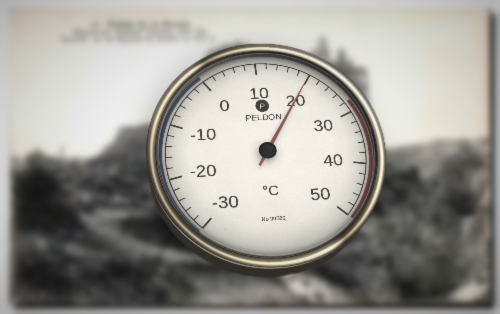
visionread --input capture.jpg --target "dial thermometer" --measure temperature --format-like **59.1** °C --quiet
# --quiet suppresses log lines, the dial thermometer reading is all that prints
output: **20** °C
